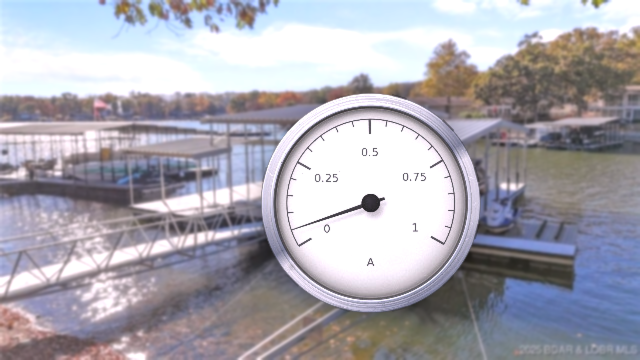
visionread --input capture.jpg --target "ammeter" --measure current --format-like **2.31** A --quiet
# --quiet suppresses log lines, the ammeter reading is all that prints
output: **0.05** A
